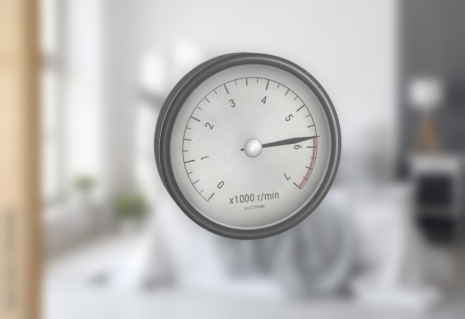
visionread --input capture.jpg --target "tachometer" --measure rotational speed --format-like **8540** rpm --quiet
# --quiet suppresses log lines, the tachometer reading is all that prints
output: **5750** rpm
